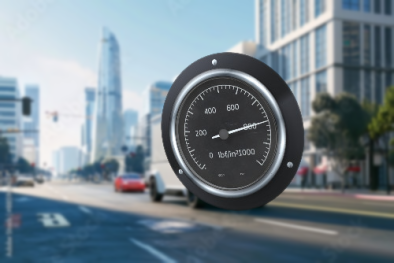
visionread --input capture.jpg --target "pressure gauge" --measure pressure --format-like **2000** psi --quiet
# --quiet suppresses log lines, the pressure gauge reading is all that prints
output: **800** psi
